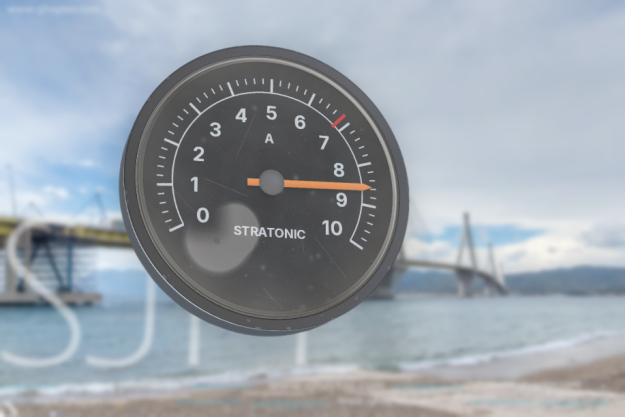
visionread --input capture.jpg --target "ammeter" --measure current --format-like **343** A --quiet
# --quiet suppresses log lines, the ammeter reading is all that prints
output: **8.6** A
